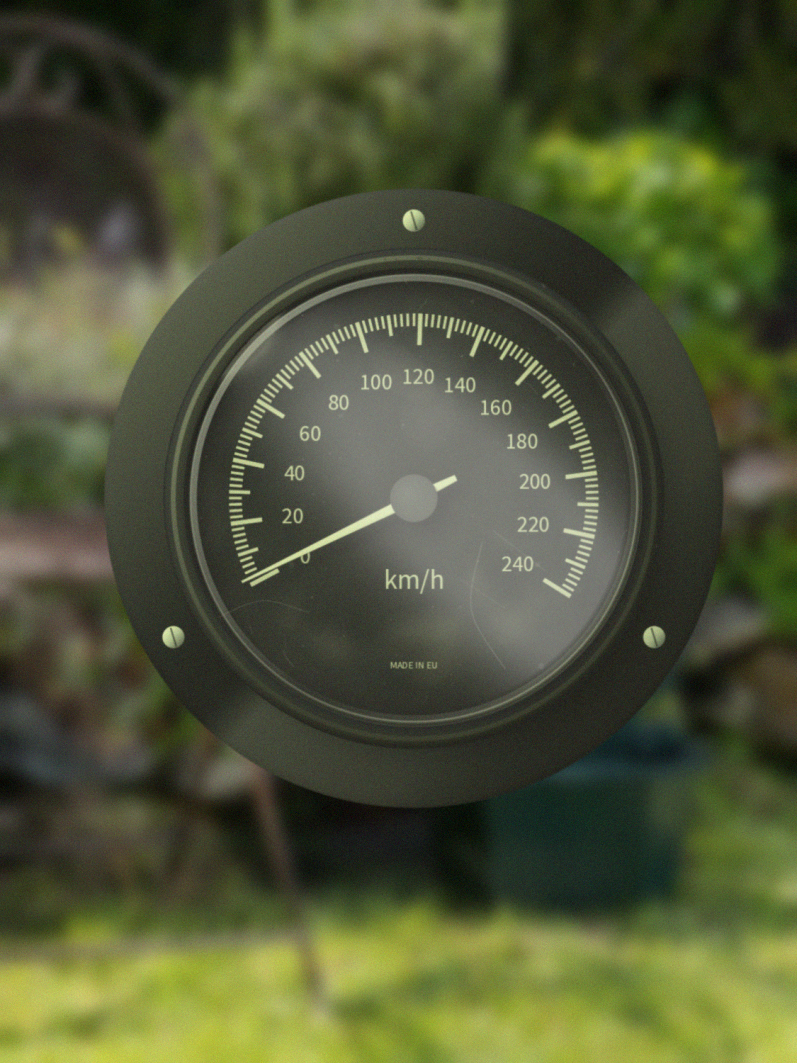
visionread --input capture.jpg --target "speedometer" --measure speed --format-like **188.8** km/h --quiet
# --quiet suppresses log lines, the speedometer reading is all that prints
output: **2** km/h
